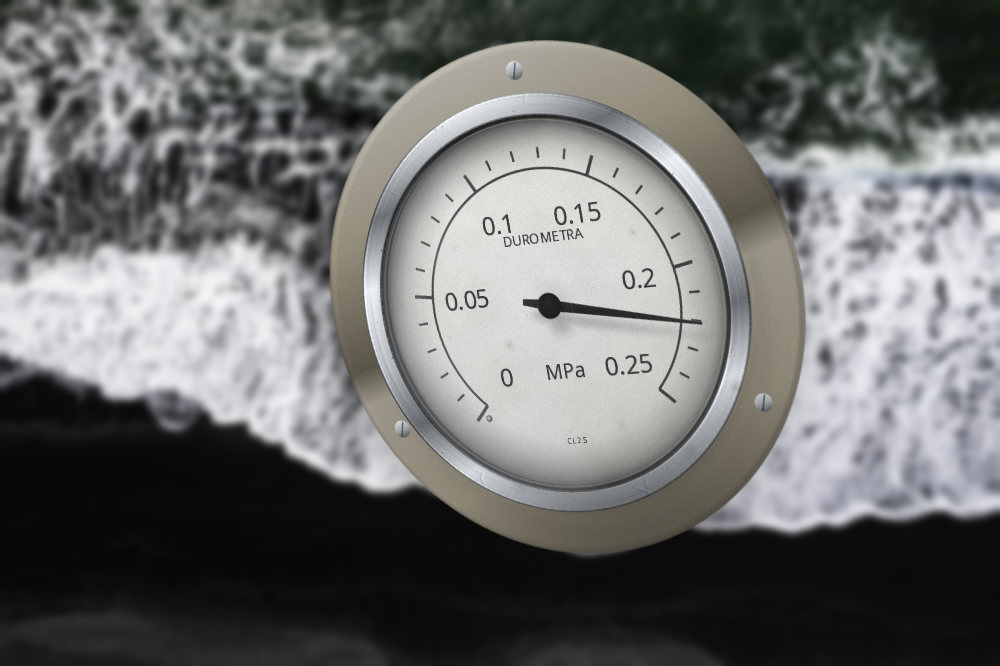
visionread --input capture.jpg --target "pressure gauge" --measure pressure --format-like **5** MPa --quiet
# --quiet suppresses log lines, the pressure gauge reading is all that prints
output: **0.22** MPa
